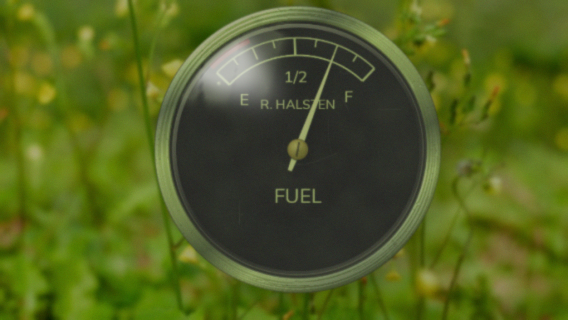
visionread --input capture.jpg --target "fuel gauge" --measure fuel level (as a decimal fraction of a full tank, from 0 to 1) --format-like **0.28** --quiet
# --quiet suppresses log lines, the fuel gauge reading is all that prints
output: **0.75**
